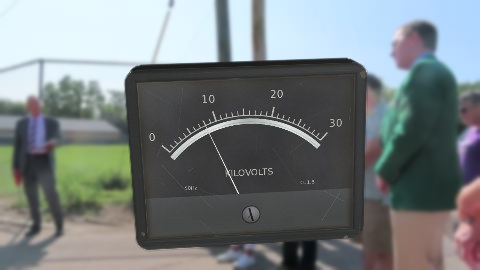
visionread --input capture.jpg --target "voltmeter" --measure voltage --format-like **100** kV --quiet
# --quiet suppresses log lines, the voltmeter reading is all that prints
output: **8** kV
